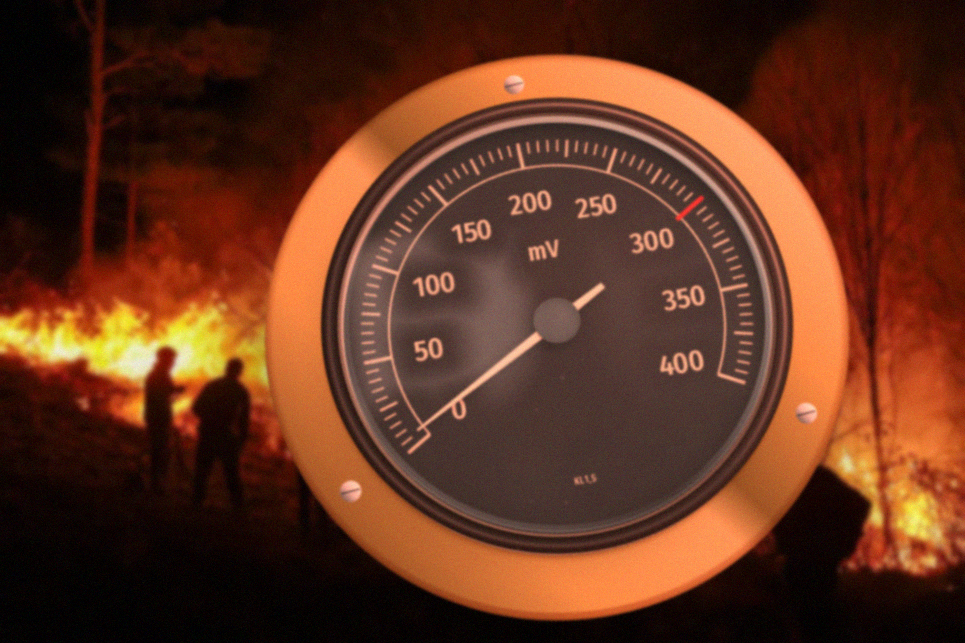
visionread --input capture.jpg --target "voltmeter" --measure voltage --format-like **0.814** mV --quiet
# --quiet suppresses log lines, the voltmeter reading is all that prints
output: **5** mV
